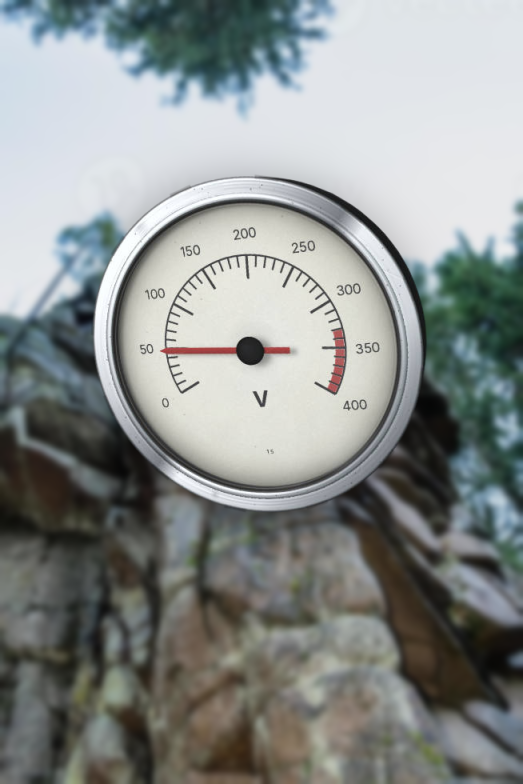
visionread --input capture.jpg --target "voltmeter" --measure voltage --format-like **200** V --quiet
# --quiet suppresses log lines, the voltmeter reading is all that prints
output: **50** V
